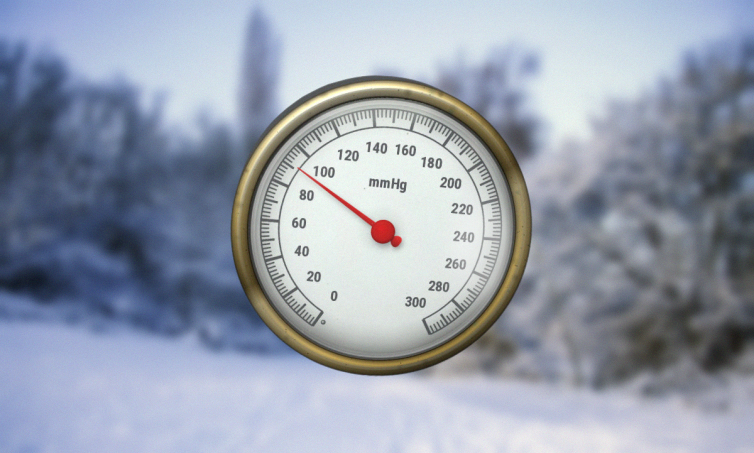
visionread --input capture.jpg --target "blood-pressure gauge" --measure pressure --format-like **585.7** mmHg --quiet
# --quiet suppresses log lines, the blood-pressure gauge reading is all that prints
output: **92** mmHg
